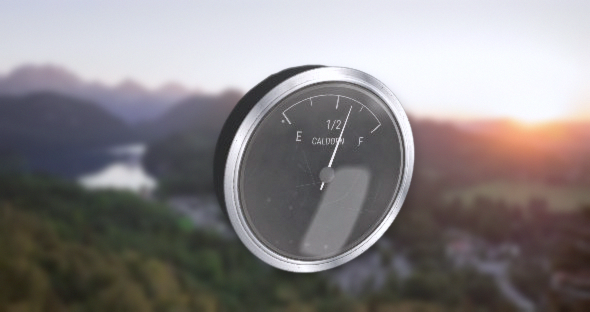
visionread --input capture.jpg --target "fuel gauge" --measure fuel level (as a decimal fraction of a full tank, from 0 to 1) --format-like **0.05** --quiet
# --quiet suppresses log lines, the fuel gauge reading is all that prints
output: **0.625**
